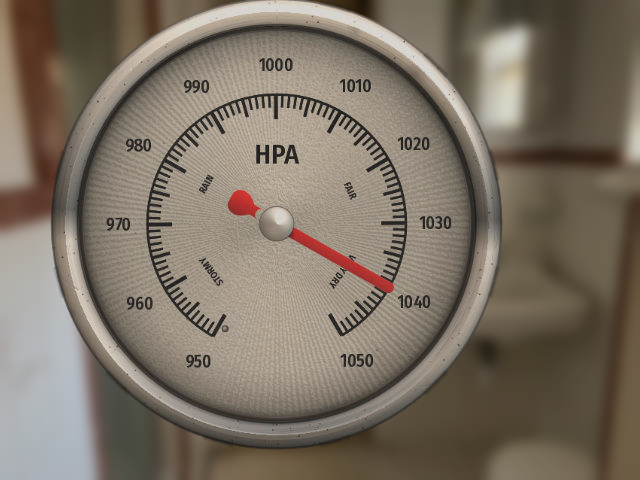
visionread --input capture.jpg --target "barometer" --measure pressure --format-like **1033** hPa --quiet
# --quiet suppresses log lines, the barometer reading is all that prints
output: **1040** hPa
